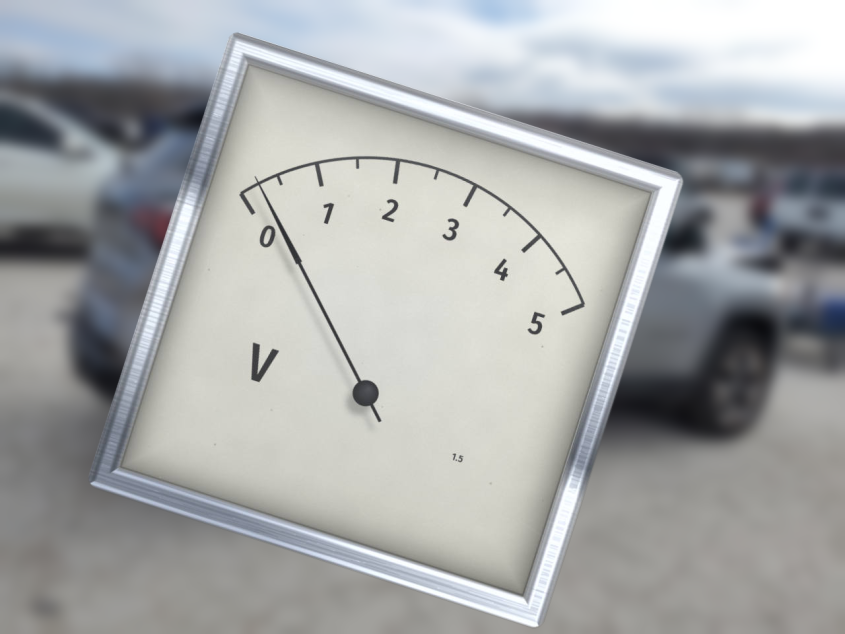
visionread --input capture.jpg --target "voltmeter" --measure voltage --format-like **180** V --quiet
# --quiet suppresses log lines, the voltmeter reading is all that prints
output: **0.25** V
